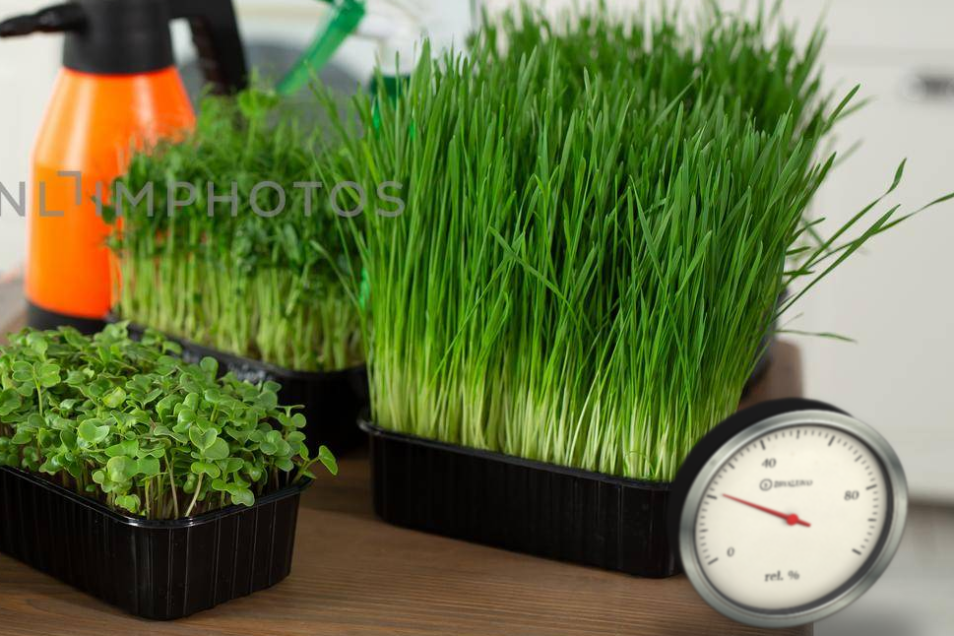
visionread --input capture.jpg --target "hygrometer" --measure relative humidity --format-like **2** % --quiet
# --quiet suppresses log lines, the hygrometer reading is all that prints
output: **22** %
